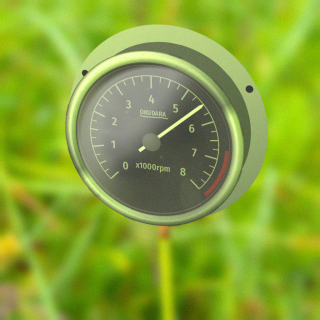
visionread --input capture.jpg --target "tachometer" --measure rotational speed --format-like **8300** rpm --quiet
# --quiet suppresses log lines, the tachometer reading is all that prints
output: **5500** rpm
